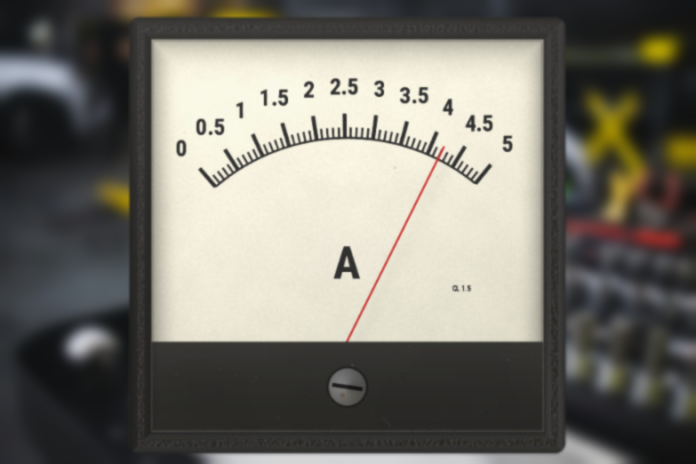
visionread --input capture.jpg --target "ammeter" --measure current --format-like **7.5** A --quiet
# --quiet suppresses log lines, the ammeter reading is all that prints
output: **4.2** A
